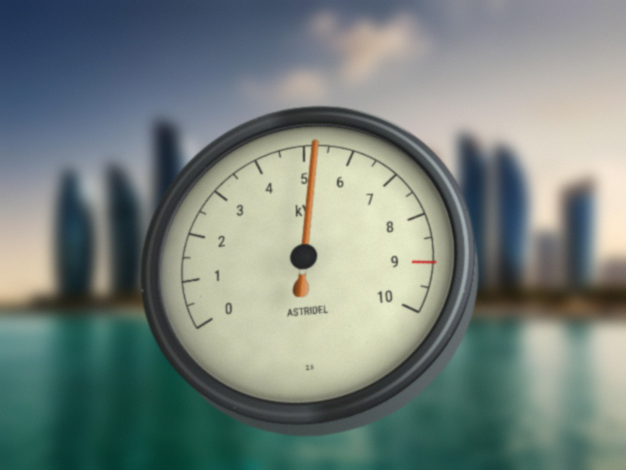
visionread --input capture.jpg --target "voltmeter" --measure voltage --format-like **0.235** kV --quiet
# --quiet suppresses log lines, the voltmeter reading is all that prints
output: **5.25** kV
